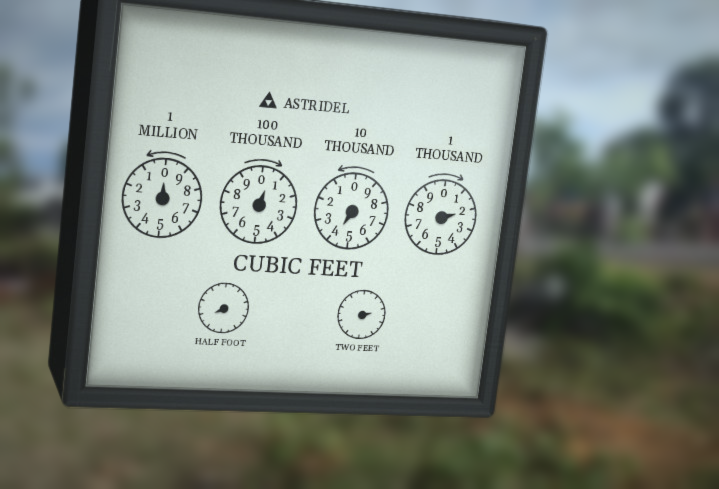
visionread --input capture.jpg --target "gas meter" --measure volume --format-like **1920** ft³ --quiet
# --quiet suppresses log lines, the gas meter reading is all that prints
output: **4200** ft³
